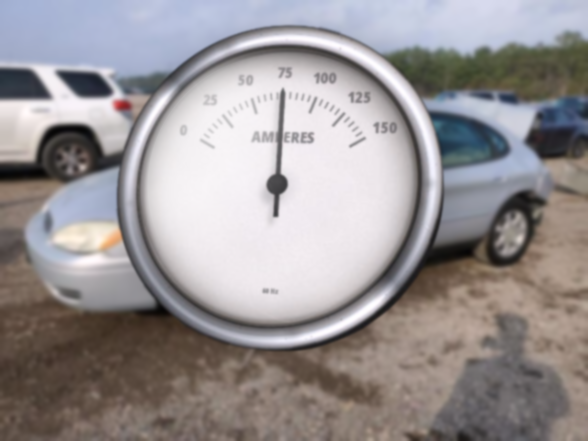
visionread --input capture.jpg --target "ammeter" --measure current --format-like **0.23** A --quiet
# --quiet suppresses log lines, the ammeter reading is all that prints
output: **75** A
